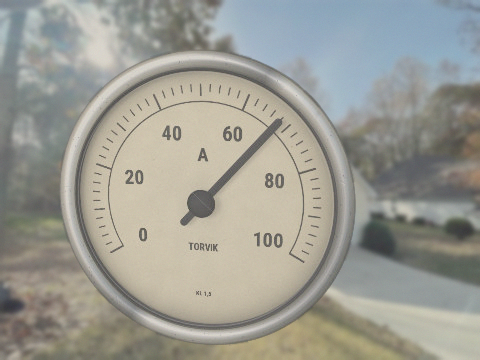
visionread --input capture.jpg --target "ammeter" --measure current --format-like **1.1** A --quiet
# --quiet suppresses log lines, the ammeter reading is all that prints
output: **68** A
